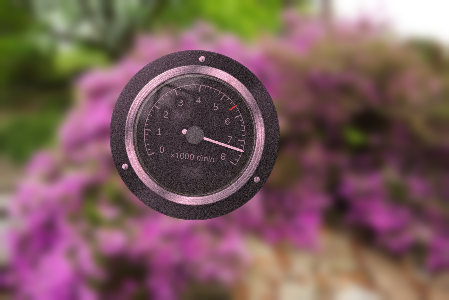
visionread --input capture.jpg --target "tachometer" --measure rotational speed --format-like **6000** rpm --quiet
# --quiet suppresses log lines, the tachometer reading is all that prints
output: **7400** rpm
